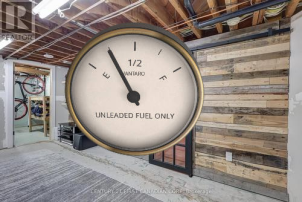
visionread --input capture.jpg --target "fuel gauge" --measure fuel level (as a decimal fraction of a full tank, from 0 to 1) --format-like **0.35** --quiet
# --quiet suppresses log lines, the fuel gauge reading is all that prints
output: **0.25**
